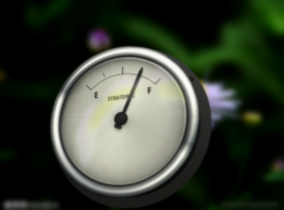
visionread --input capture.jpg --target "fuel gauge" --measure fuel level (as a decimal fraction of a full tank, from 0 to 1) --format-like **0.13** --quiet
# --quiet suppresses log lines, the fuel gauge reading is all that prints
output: **0.75**
